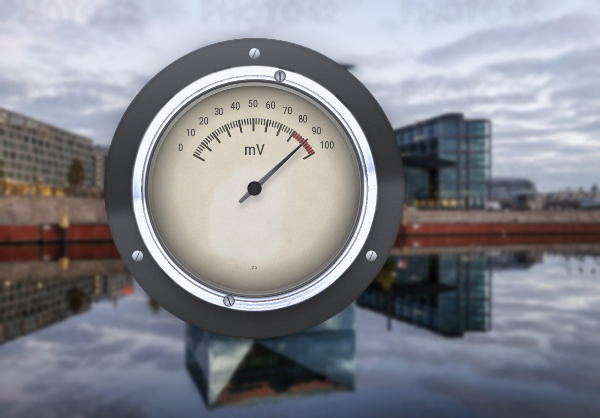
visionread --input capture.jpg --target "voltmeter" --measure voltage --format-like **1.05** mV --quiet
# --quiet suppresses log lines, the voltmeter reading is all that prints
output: **90** mV
